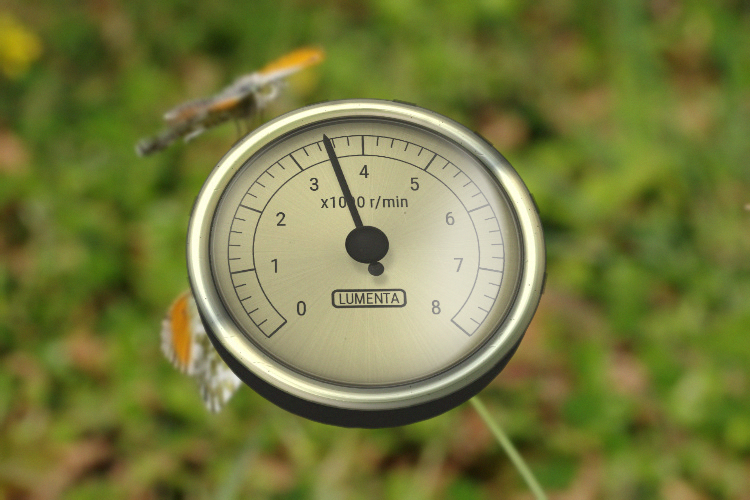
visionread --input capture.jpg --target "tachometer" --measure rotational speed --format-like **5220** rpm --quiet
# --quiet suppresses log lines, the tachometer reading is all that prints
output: **3500** rpm
